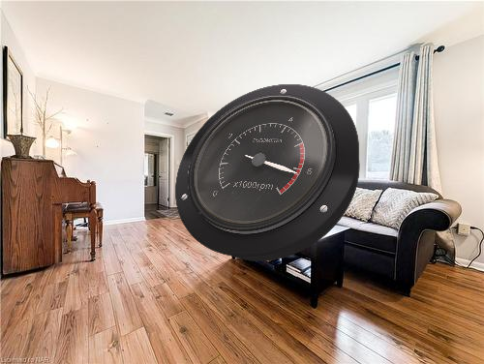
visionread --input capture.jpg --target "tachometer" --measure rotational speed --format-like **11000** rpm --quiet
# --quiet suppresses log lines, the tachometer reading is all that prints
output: **6200** rpm
